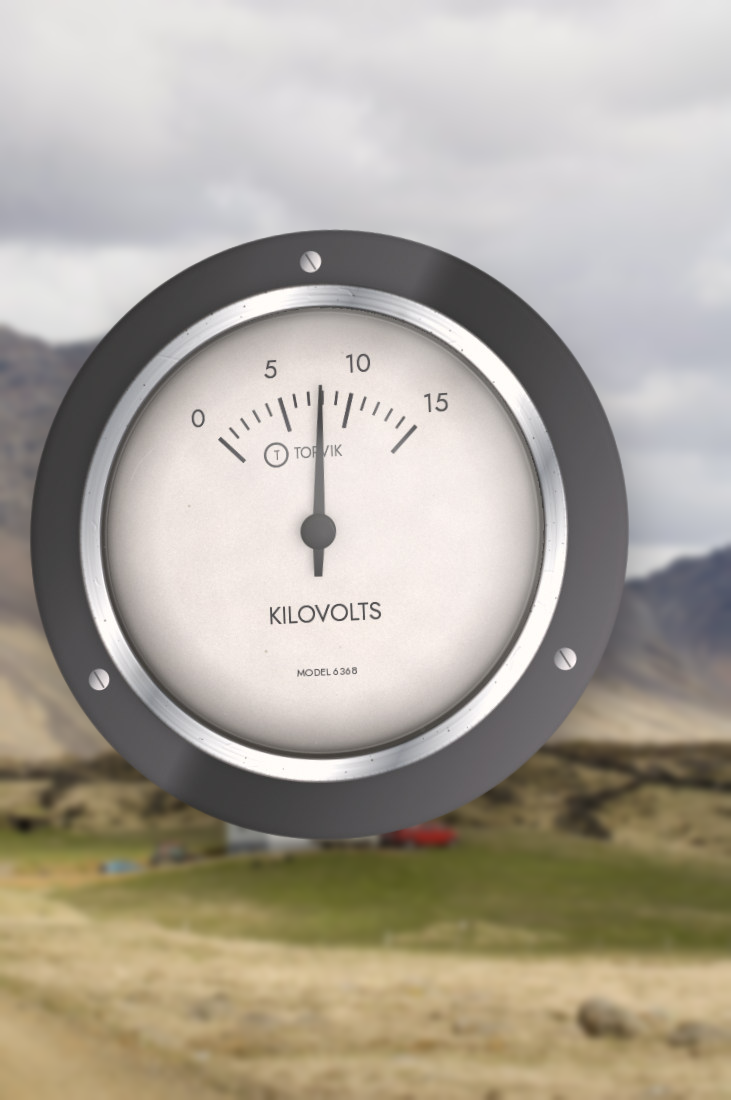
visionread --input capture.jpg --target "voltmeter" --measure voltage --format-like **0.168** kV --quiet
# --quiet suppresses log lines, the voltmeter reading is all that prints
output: **8** kV
